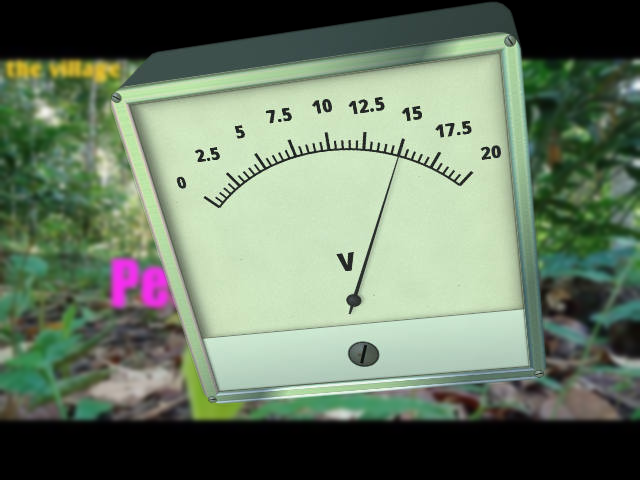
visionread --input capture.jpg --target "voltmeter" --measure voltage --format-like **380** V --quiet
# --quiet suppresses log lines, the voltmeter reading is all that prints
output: **15** V
